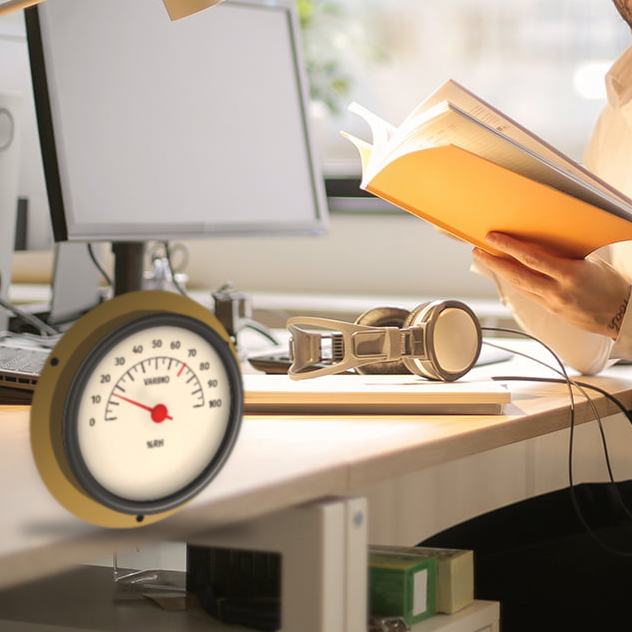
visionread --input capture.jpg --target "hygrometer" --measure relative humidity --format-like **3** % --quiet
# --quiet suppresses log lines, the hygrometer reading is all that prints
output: **15** %
